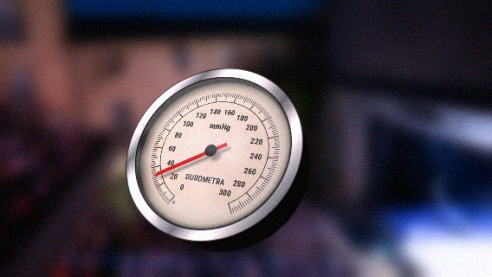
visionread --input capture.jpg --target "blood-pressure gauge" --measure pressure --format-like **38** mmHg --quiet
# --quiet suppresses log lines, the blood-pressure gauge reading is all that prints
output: **30** mmHg
